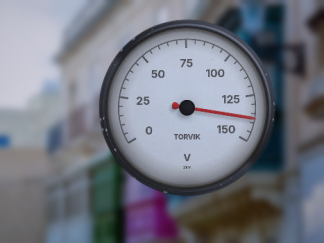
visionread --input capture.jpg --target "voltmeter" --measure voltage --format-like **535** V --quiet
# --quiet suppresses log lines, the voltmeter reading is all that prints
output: **137.5** V
